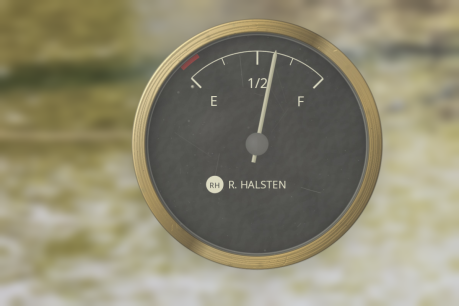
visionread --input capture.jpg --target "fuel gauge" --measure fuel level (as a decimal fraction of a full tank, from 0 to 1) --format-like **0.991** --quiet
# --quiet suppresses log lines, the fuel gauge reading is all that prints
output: **0.625**
